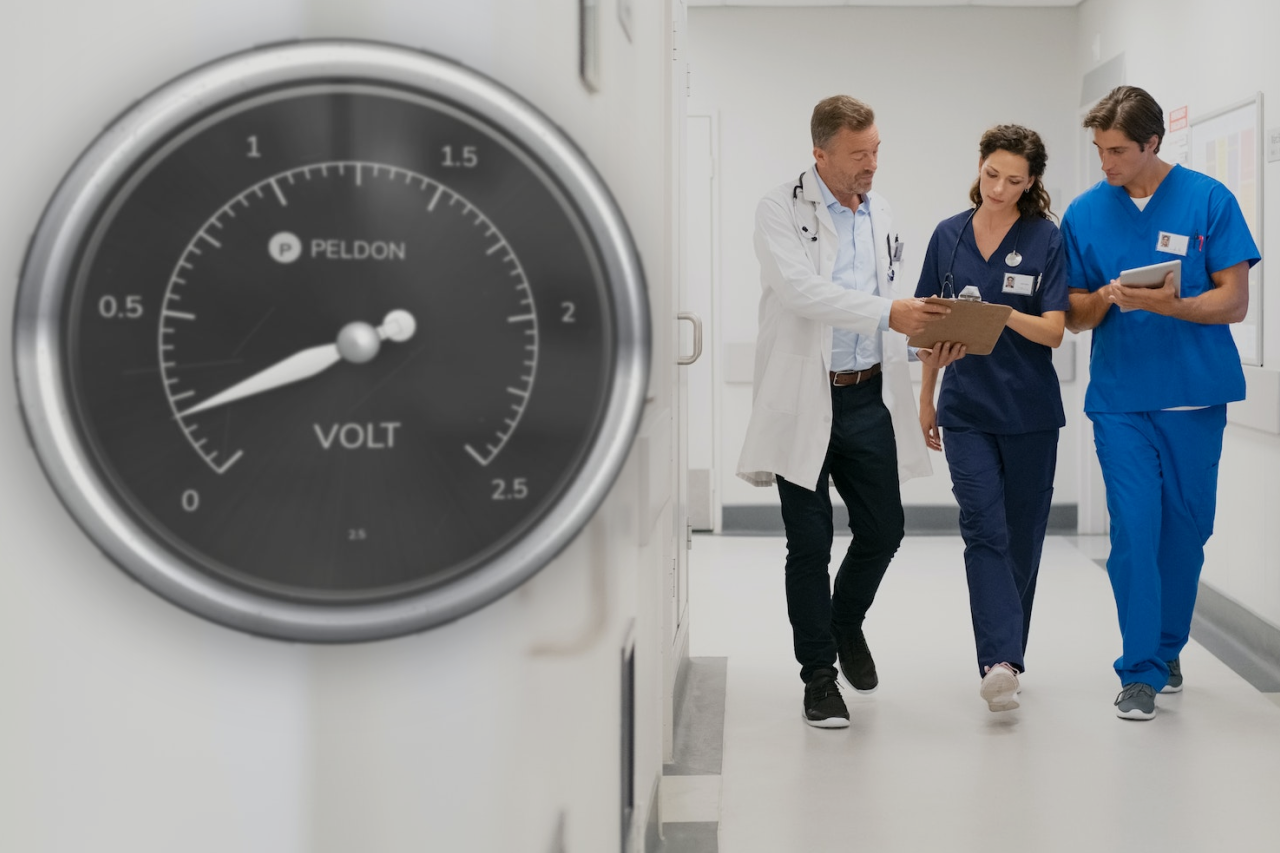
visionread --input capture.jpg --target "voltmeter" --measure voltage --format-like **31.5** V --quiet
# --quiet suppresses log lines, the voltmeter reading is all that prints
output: **0.2** V
